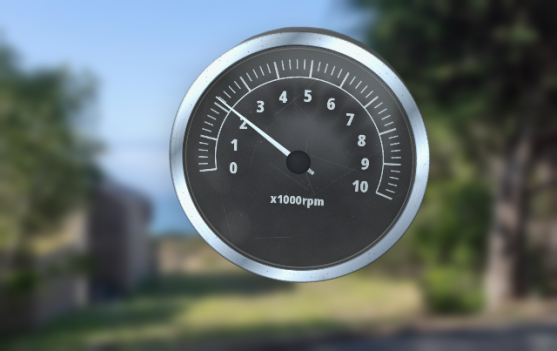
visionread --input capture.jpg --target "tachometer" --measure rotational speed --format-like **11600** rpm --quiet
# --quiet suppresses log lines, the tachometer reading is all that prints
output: **2200** rpm
